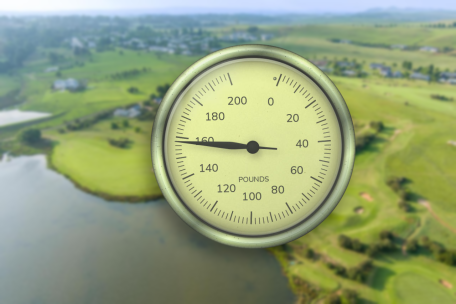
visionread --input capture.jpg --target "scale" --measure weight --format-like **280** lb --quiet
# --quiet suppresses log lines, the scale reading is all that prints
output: **158** lb
